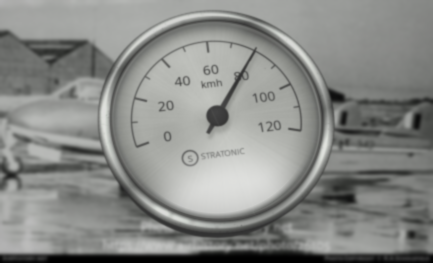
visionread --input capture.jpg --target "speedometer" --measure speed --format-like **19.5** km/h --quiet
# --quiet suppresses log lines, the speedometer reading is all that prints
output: **80** km/h
